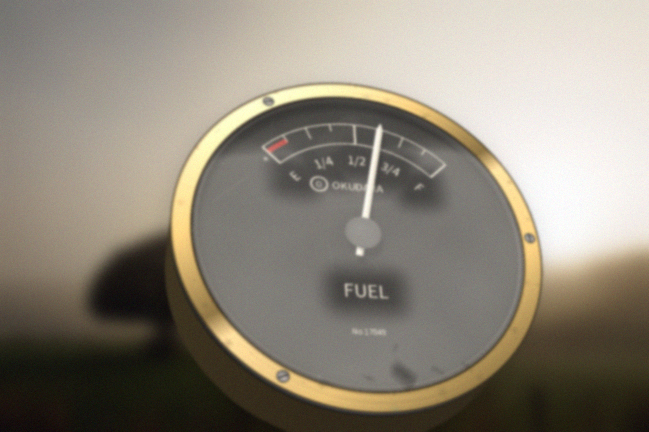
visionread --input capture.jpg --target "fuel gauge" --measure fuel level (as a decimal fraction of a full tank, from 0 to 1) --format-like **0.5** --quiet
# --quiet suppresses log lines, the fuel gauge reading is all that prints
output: **0.625**
